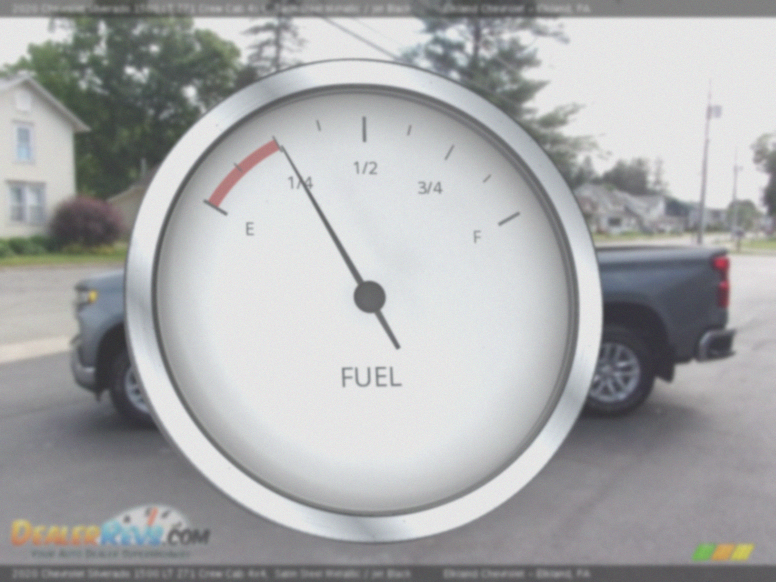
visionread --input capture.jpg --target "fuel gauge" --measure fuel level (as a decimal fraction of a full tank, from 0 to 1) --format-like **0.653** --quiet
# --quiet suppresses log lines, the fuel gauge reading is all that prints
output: **0.25**
